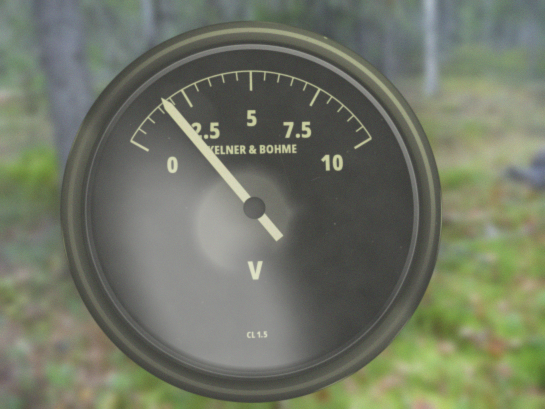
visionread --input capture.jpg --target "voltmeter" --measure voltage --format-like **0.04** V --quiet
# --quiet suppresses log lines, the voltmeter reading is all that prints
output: **1.75** V
